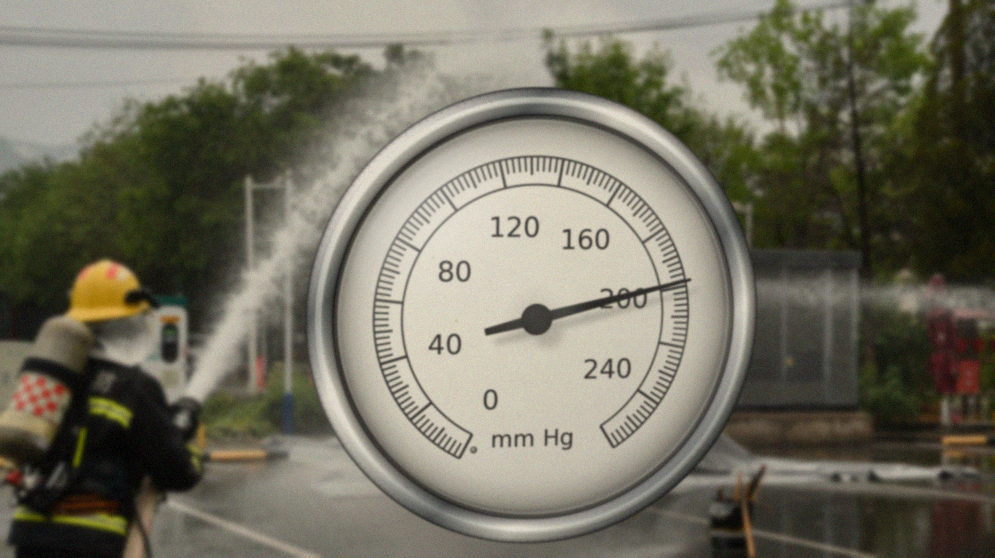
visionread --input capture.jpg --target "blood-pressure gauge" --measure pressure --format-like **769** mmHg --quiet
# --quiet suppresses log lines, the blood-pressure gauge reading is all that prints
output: **198** mmHg
